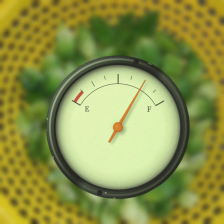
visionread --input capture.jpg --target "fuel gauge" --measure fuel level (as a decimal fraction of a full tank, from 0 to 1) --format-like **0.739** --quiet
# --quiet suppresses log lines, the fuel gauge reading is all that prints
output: **0.75**
